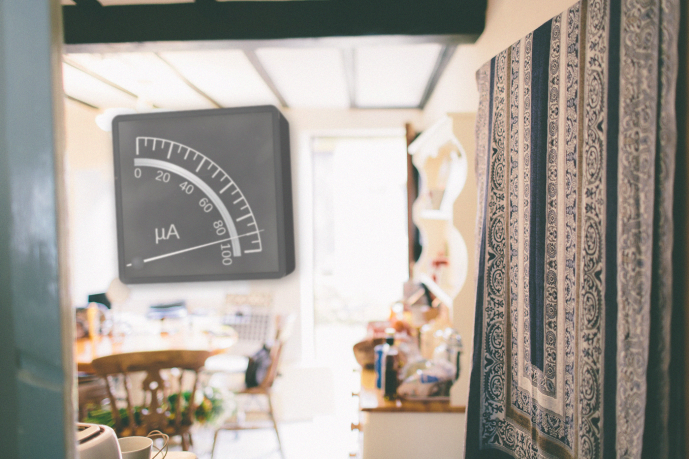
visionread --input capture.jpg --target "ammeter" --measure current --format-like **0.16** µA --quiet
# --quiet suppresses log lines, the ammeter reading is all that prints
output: **90** µA
